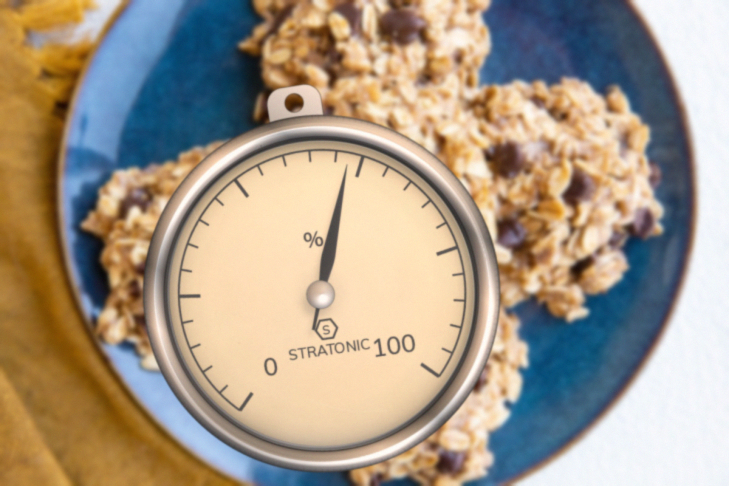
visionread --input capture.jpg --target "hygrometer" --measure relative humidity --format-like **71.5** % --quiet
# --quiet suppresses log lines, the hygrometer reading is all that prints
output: **58** %
